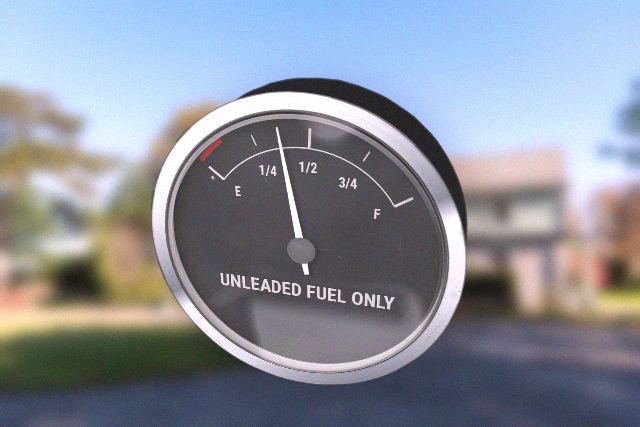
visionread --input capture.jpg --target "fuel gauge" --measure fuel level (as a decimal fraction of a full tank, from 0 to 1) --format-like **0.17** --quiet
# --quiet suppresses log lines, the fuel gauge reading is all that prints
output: **0.375**
